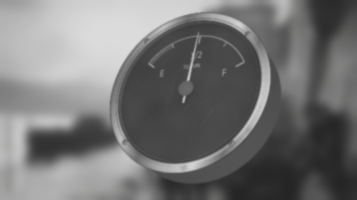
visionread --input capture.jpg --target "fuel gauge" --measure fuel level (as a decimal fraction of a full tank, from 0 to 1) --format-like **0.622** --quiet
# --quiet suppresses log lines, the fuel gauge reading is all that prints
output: **0.5**
